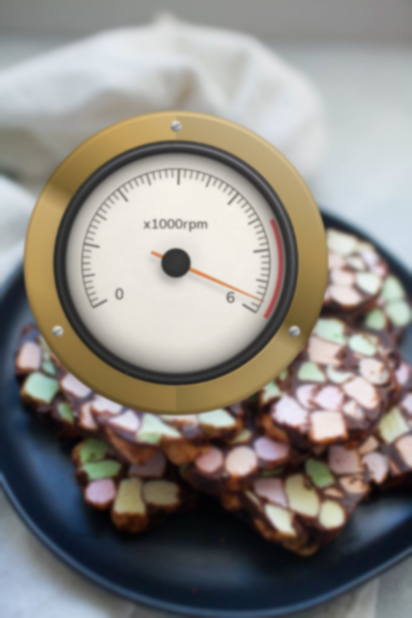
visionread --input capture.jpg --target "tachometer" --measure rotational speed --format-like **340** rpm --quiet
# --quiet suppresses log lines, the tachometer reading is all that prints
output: **5800** rpm
